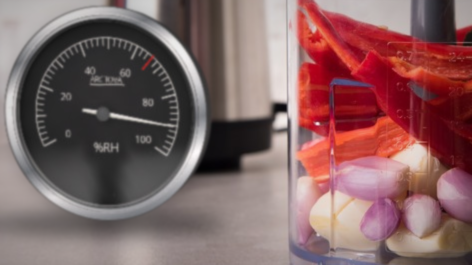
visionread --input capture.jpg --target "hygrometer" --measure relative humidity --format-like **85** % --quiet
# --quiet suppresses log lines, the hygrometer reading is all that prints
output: **90** %
